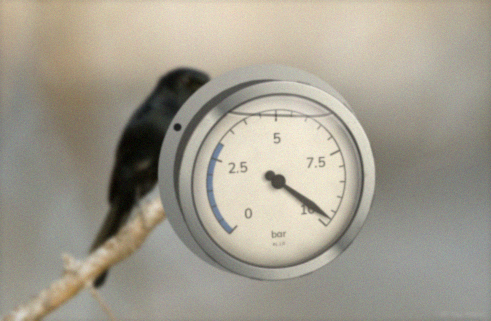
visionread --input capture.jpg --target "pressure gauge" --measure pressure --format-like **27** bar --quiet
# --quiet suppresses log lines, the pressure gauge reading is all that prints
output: **9.75** bar
